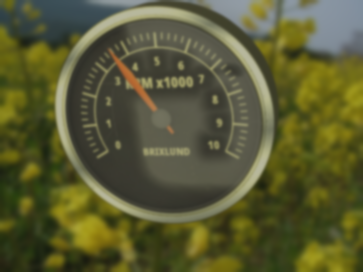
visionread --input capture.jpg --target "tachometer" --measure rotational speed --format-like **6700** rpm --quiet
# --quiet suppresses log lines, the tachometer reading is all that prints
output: **3600** rpm
